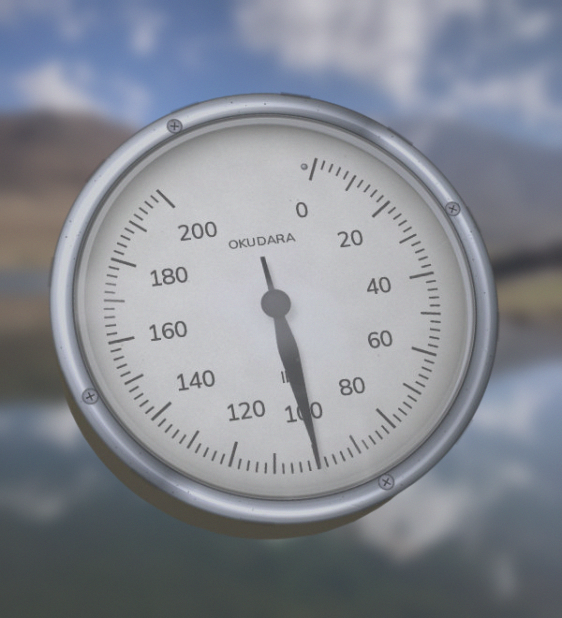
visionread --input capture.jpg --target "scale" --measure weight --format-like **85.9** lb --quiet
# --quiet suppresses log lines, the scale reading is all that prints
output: **100** lb
